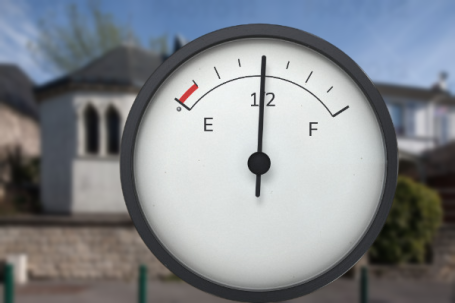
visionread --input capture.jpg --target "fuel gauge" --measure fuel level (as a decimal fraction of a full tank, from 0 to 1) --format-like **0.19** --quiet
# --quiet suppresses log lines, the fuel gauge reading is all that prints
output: **0.5**
